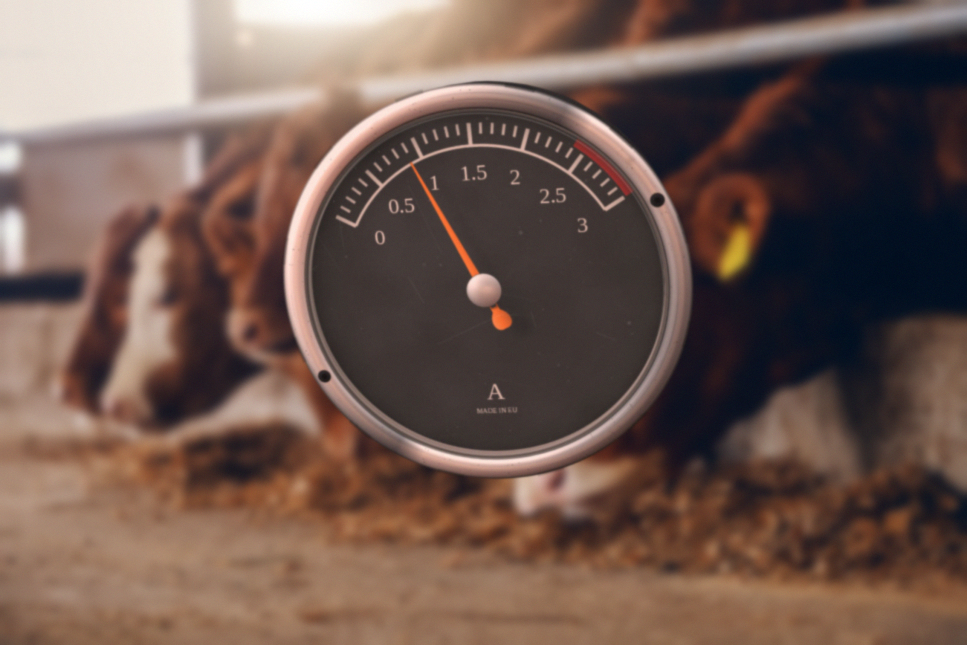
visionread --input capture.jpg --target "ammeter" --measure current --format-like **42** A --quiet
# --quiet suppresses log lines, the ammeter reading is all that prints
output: **0.9** A
